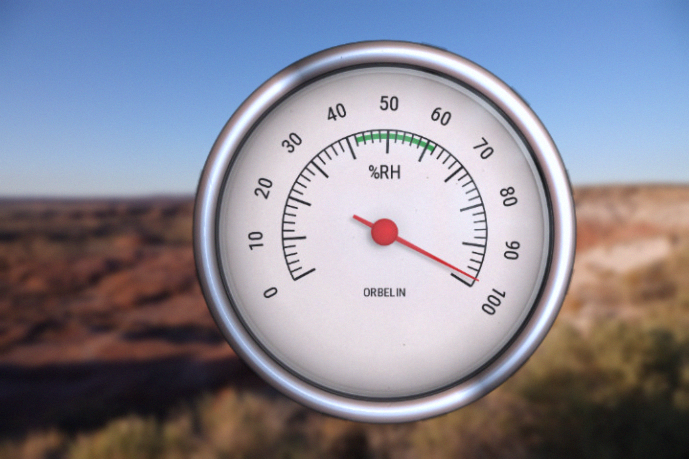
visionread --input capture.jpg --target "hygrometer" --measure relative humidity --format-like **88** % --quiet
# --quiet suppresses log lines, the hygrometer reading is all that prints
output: **98** %
